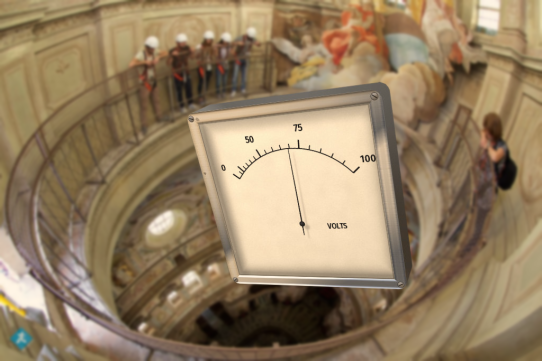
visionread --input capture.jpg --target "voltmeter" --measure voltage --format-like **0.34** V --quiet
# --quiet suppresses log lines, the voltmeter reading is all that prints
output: **70** V
